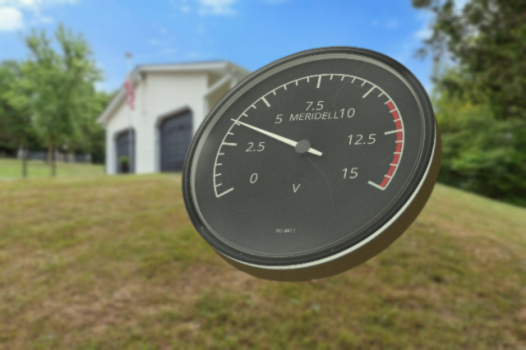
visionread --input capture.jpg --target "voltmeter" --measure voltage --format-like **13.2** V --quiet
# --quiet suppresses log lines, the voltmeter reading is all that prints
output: **3.5** V
